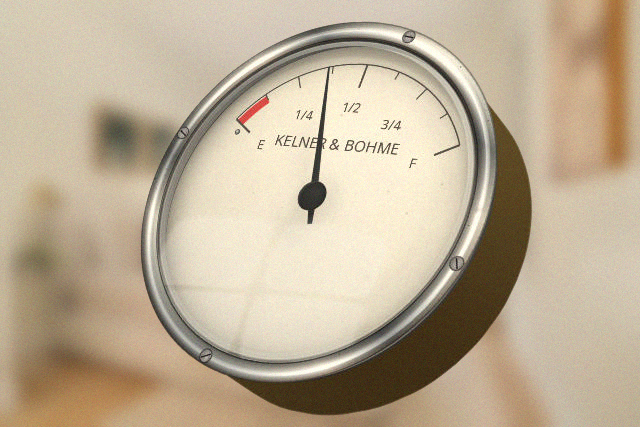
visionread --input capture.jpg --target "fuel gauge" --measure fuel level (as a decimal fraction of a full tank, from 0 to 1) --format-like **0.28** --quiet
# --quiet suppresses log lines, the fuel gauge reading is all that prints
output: **0.375**
